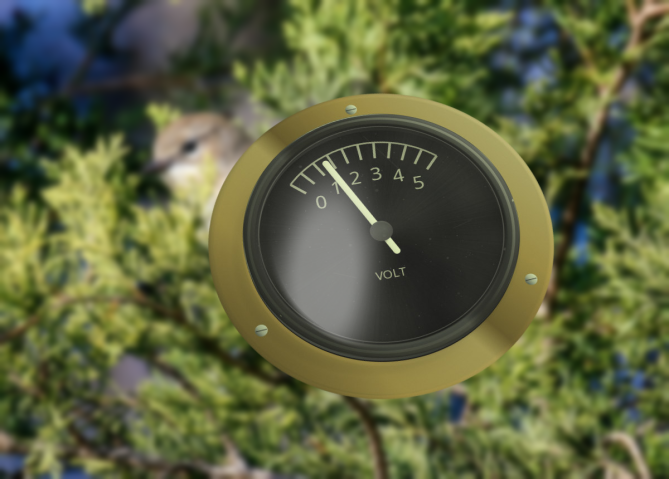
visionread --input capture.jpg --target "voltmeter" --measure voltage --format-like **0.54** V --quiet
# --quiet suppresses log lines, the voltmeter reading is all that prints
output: **1.25** V
